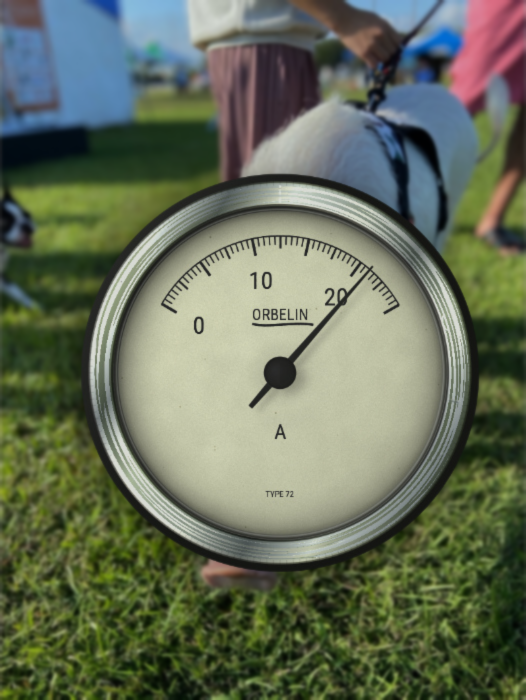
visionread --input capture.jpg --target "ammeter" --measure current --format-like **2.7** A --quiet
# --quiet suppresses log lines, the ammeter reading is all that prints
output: **21** A
